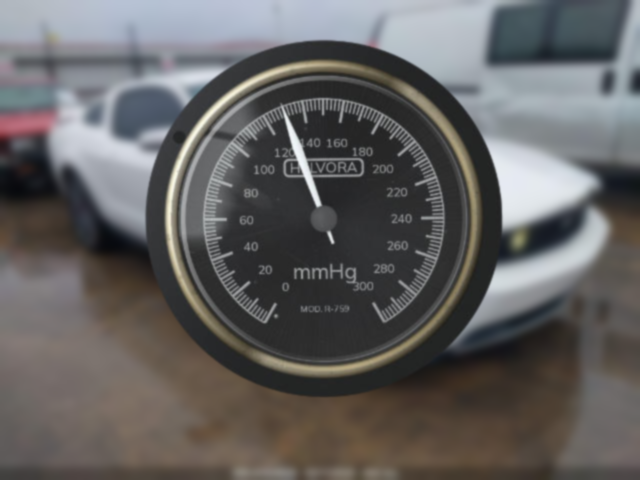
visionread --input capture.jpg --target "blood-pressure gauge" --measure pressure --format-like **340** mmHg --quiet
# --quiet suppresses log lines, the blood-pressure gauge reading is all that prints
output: **130** mmHg
